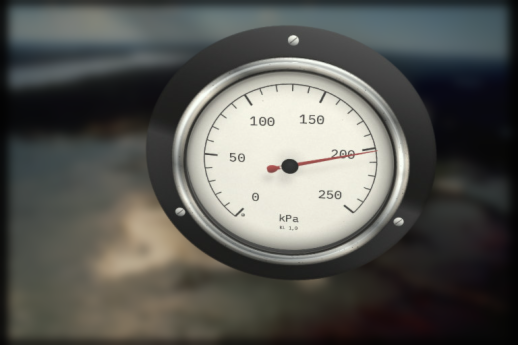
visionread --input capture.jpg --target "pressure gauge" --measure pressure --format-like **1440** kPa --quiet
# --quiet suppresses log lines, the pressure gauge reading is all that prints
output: **200** kPa
